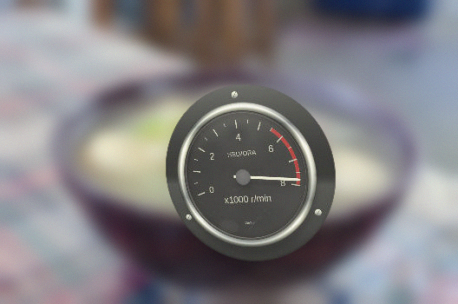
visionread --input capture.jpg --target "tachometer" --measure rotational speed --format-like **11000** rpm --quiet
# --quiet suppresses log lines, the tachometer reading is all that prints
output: **7750** rpm
